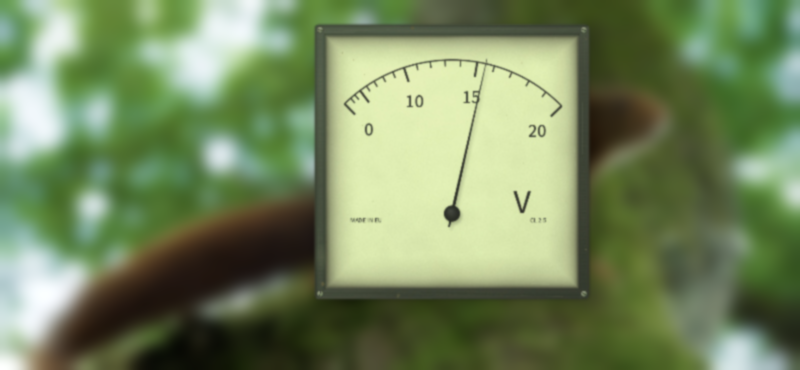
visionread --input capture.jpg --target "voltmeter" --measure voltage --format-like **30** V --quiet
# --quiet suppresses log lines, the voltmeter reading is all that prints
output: **15.5** V
